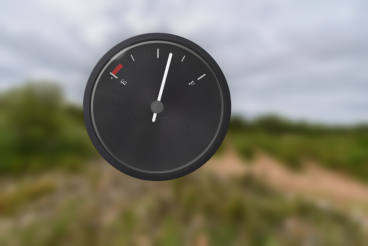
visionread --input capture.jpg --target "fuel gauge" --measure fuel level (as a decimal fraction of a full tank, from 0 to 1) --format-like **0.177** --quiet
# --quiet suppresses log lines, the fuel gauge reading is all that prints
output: **0.625**
